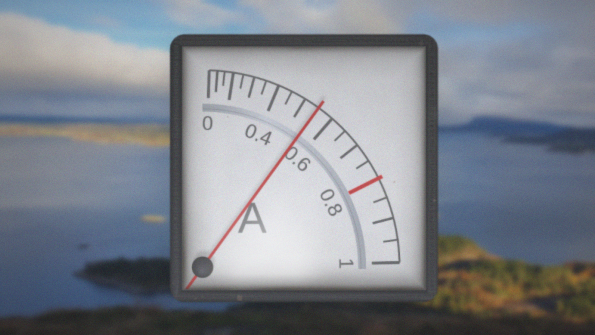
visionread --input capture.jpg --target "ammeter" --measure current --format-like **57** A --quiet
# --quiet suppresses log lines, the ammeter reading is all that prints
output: **0.55** A
